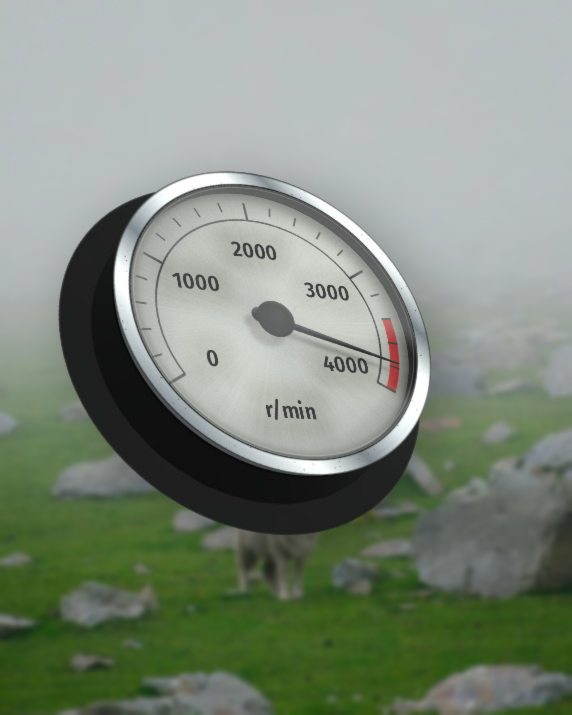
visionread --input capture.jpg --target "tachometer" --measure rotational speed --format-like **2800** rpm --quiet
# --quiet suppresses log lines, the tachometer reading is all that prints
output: **3800** rpm
